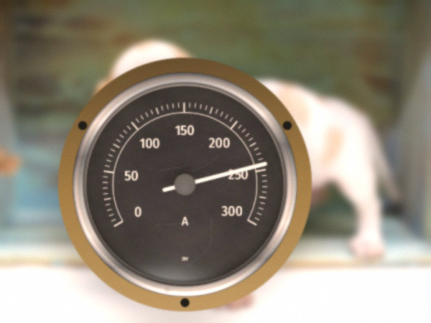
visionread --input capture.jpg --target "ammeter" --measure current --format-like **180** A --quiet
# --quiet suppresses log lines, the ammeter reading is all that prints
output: **245** A
